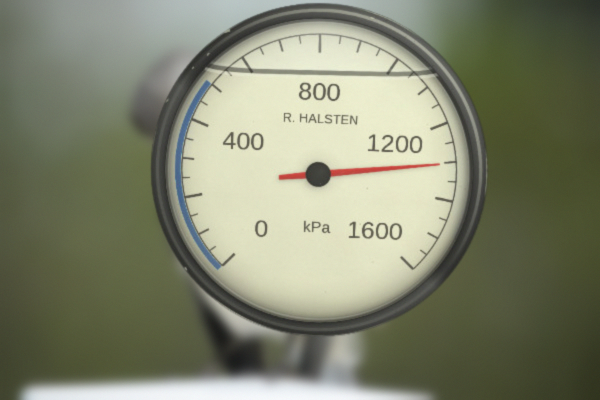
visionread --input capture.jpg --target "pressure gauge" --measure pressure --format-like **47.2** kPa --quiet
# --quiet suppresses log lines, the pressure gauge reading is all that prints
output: **1300** kPa
